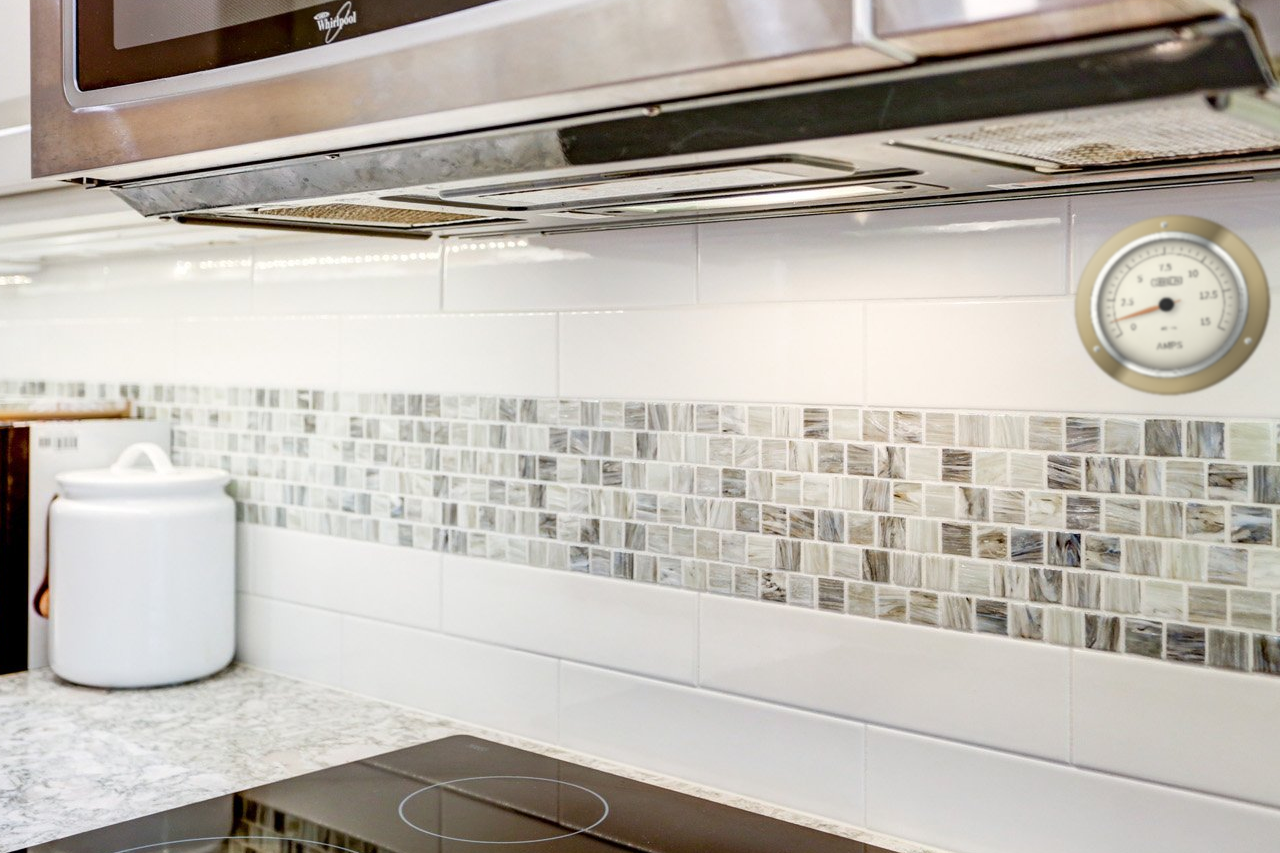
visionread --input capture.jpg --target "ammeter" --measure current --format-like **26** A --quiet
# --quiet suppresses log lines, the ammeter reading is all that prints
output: **1** A
